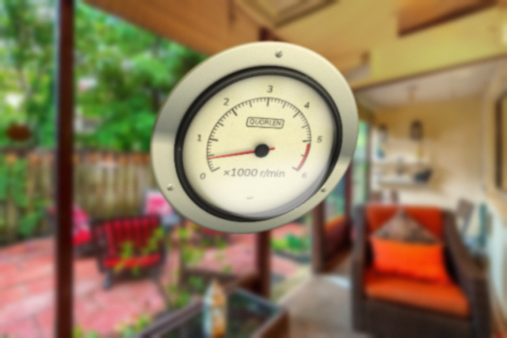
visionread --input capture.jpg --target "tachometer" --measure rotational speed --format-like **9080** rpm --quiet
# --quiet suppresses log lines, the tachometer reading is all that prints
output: **500** rpm
